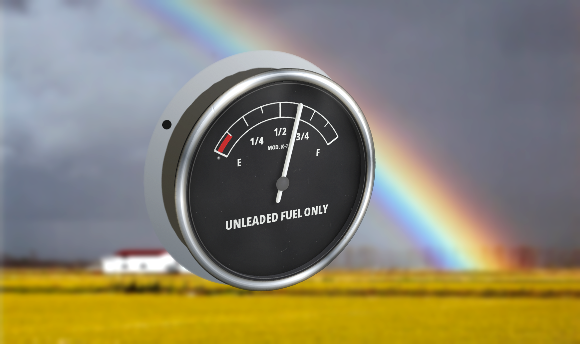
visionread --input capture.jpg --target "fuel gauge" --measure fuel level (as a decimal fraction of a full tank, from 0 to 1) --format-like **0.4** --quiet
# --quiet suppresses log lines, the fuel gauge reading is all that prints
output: **0.625**
